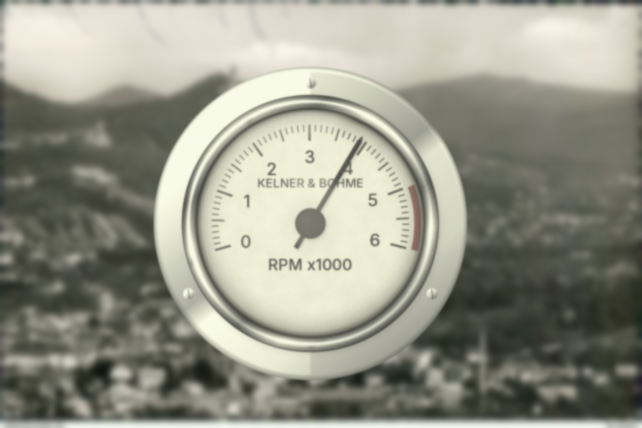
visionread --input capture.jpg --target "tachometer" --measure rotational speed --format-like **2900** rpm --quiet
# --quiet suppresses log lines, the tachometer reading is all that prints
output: **3900** rpm
